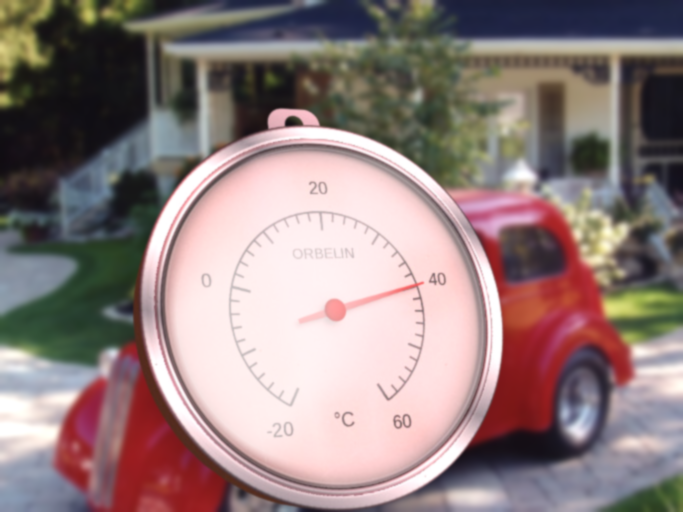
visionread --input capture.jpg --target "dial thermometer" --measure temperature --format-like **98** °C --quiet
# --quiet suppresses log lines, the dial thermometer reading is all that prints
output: **40** °C
